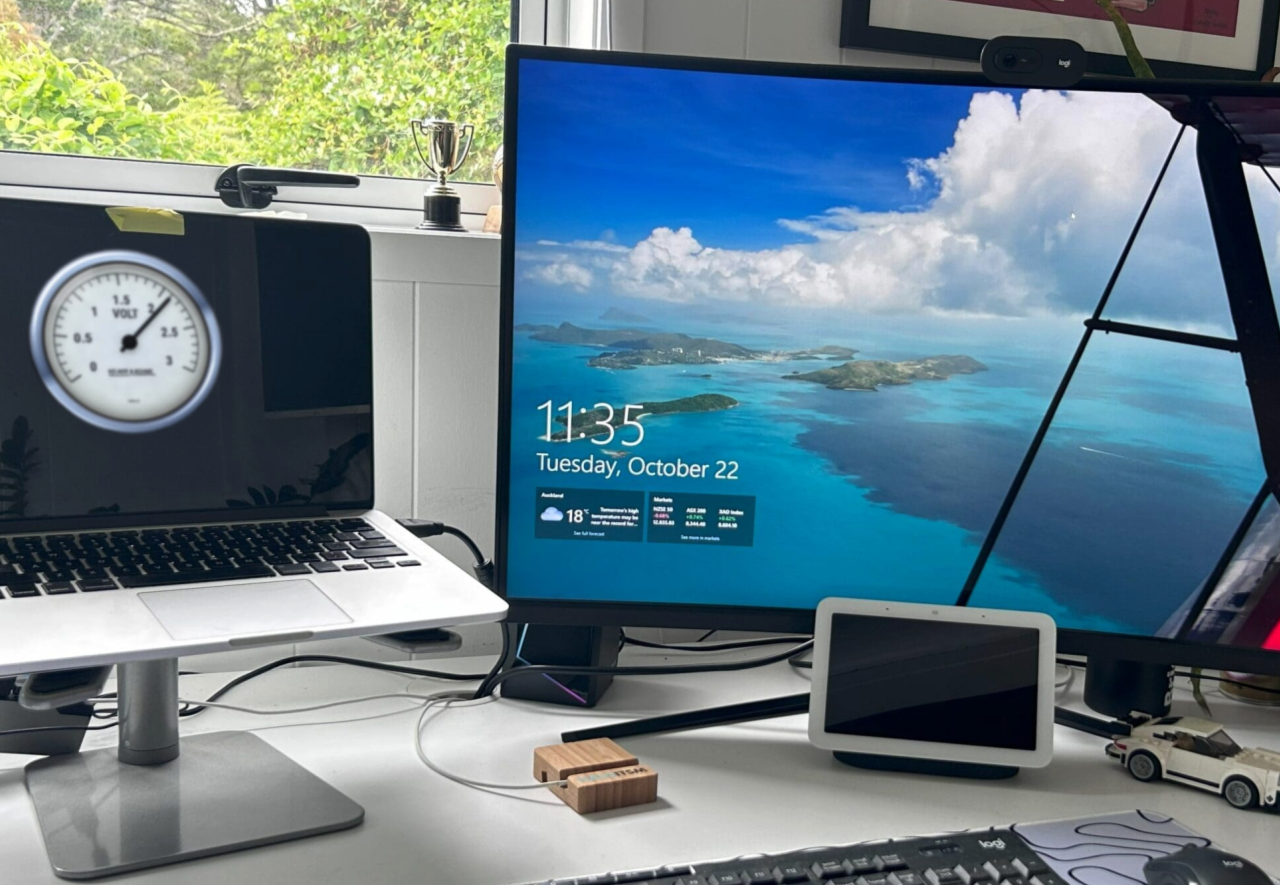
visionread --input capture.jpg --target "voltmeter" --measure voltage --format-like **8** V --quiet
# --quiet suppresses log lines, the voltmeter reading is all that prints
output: **2.1** V
